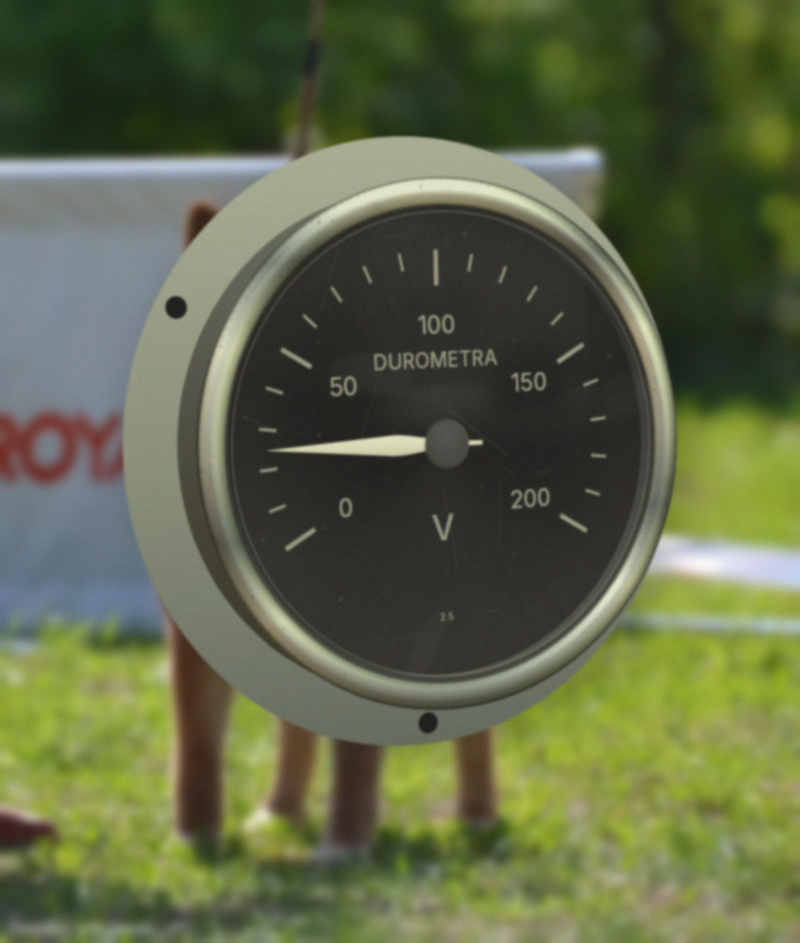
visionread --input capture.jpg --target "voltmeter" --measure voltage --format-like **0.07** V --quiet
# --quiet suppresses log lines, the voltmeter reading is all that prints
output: **25** V
